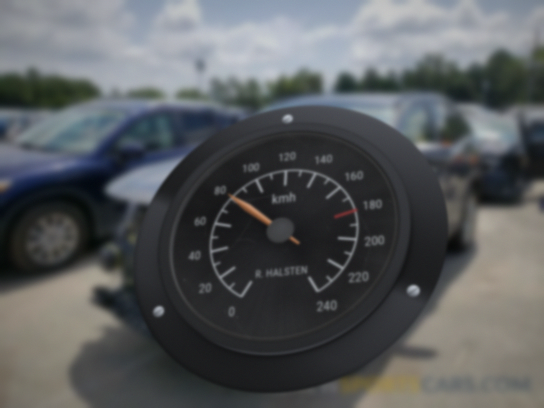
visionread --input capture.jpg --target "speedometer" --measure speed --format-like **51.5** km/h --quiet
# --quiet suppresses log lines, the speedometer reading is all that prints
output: **80** km/h
